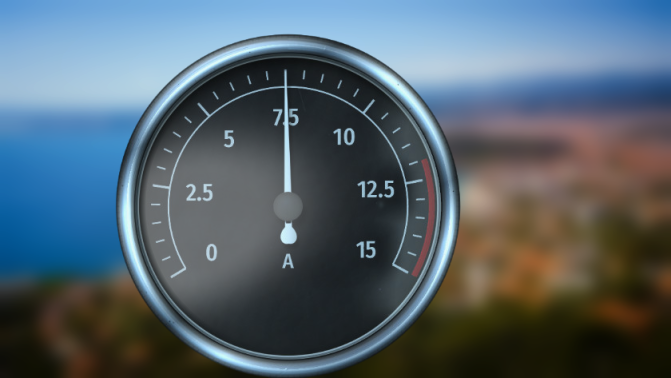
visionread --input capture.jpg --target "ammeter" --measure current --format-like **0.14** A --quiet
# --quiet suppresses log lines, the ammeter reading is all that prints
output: **7.5** A
